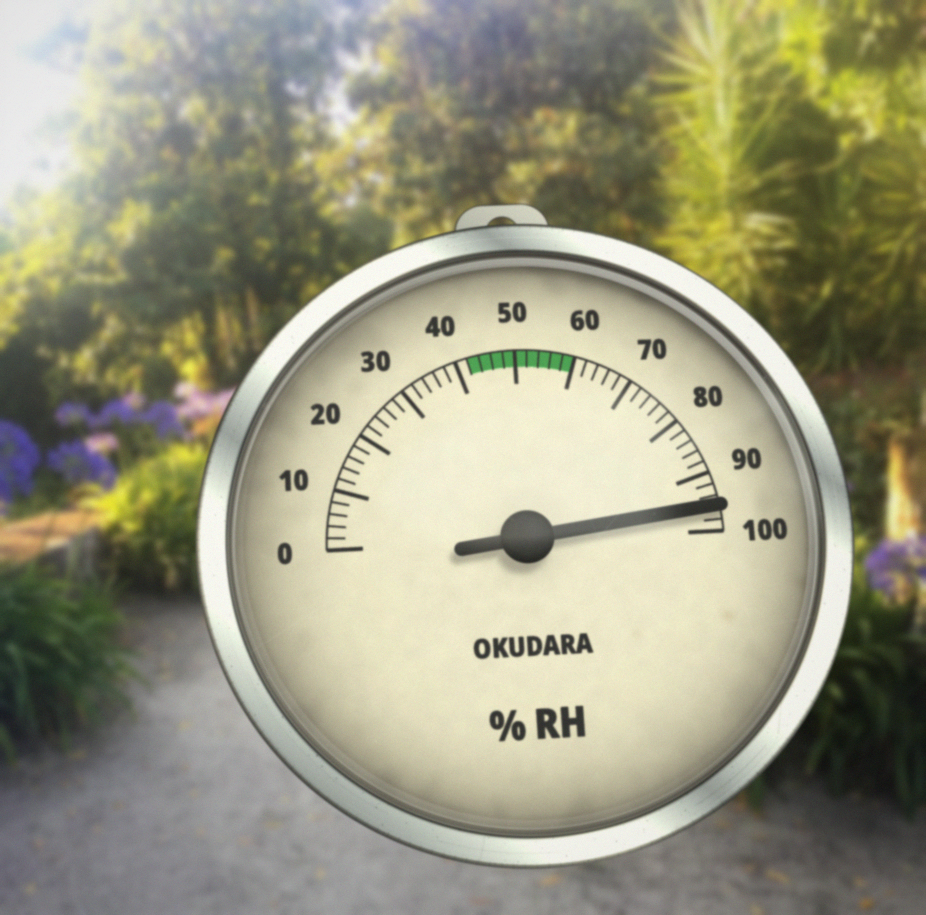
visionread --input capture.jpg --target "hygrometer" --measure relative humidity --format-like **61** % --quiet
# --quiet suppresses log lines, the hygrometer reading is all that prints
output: **96** %
